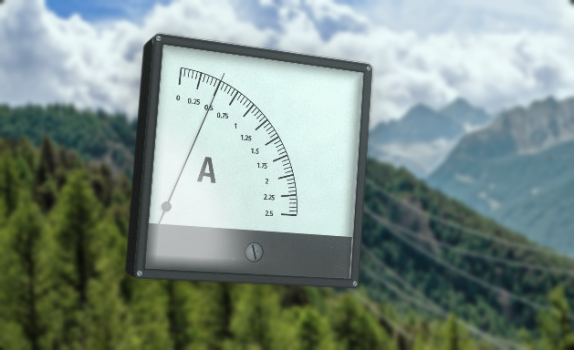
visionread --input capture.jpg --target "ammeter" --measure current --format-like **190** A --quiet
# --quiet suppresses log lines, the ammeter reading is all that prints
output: **0.5** A
